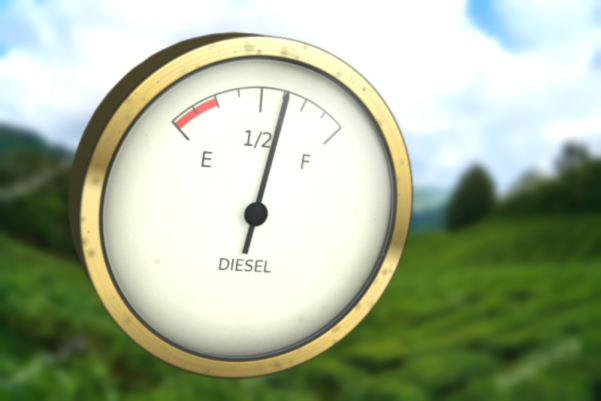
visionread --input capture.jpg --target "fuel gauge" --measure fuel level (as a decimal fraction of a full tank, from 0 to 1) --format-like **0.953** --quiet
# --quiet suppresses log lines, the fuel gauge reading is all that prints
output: **0.625**
